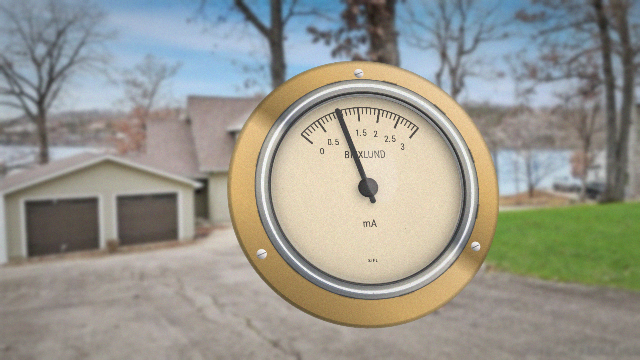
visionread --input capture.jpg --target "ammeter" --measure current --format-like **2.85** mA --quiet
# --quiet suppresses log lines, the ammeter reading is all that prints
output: **1** mA
